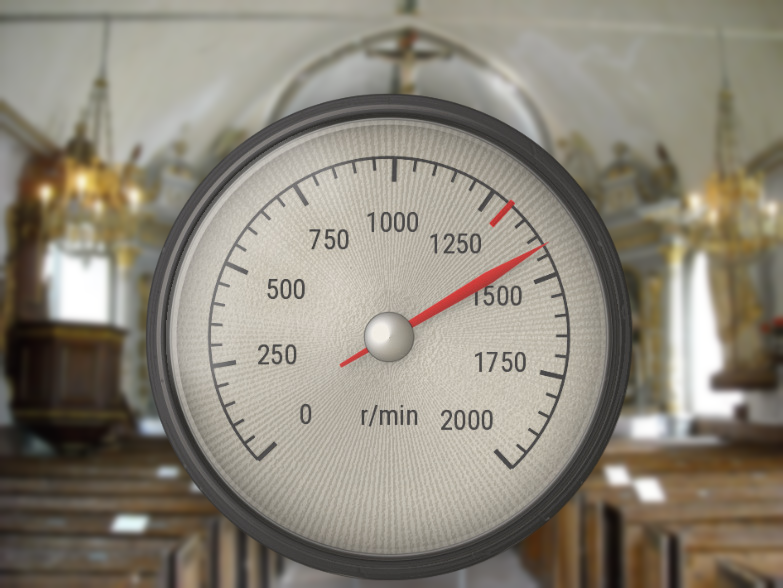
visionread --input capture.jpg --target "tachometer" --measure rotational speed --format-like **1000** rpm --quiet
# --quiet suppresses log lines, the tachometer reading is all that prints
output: **1425** rpm
